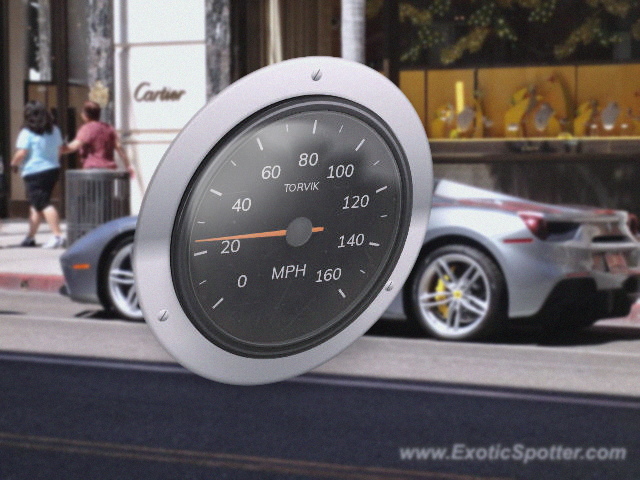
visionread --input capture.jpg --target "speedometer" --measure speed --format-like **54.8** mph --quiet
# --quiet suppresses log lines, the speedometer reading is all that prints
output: **25** mph
